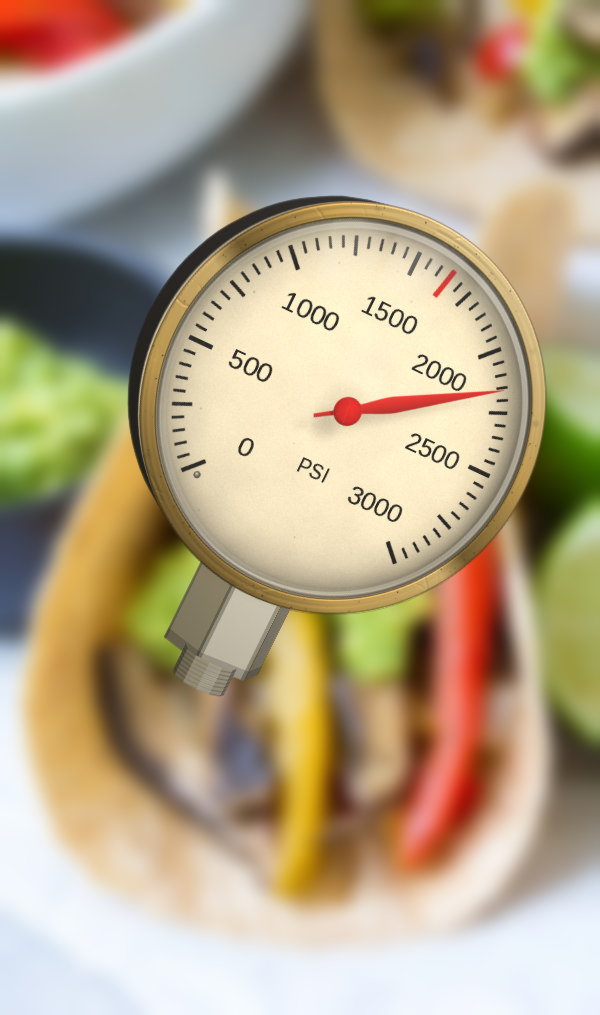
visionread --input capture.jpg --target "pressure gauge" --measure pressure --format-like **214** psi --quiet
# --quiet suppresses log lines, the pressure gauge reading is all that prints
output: **2150** psi
